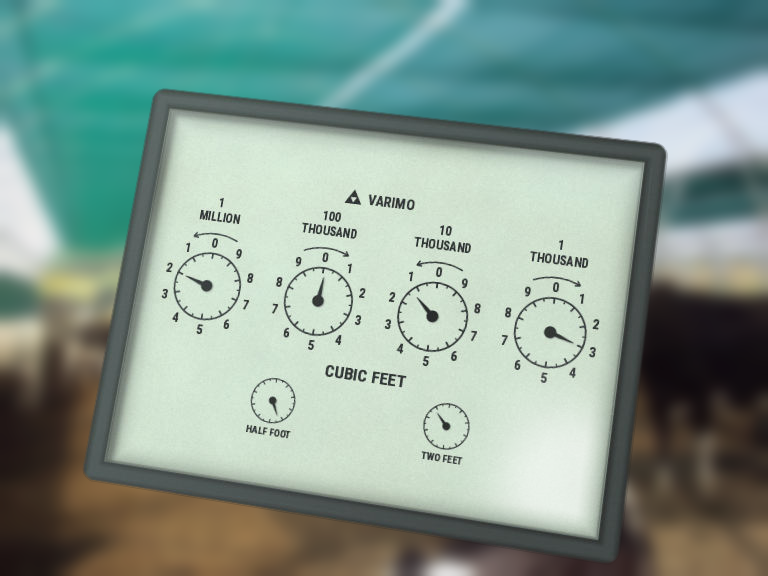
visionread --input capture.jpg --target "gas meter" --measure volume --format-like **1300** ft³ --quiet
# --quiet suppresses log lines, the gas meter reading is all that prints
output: **201300** ft³
